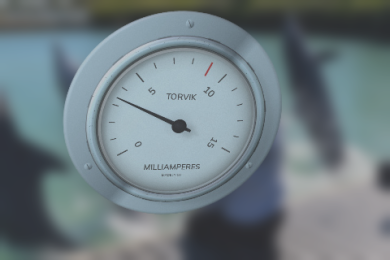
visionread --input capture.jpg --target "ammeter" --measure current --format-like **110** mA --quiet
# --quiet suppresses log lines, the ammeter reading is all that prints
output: **3.5** mA
